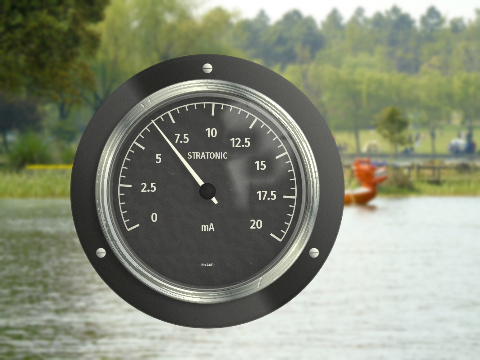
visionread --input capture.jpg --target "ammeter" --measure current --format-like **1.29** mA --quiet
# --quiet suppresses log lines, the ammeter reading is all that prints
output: **6.5** mA
